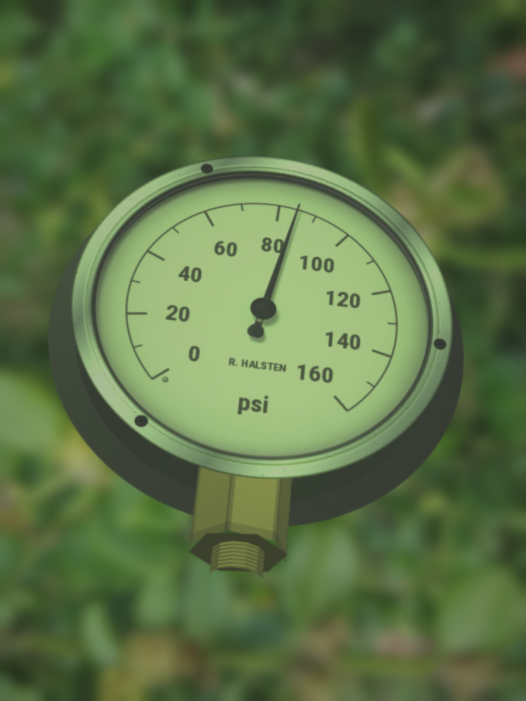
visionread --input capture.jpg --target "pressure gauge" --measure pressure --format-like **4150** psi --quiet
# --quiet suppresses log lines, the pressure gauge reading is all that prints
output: **85** psi
